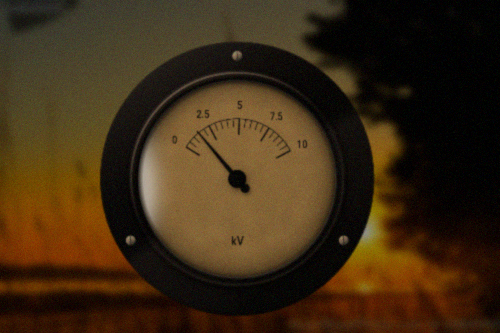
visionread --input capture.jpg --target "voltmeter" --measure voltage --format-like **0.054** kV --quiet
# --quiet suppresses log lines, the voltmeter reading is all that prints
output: **1.5** kV
